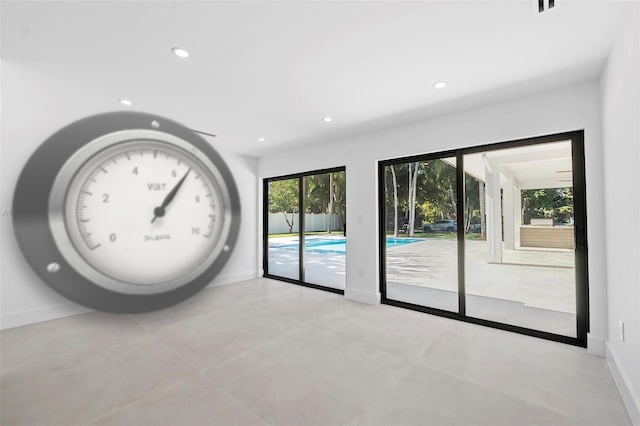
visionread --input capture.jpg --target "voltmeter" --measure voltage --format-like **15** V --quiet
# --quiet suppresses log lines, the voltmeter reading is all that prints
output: **6.5** V
